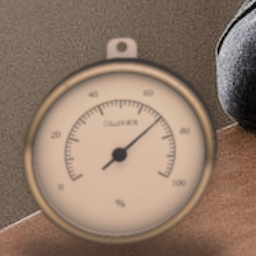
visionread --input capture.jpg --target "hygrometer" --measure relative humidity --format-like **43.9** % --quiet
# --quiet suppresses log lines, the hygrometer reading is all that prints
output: **70** %
